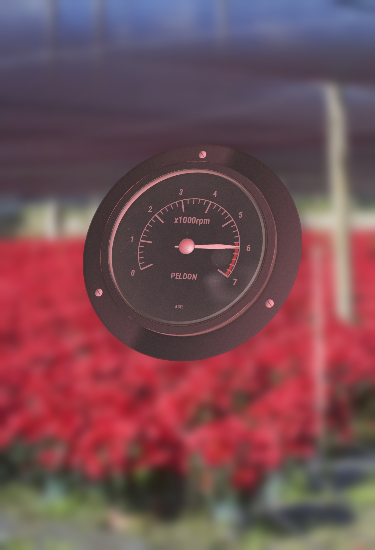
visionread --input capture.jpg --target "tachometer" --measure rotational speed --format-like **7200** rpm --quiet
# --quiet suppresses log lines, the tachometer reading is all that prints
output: **6000** rpm
